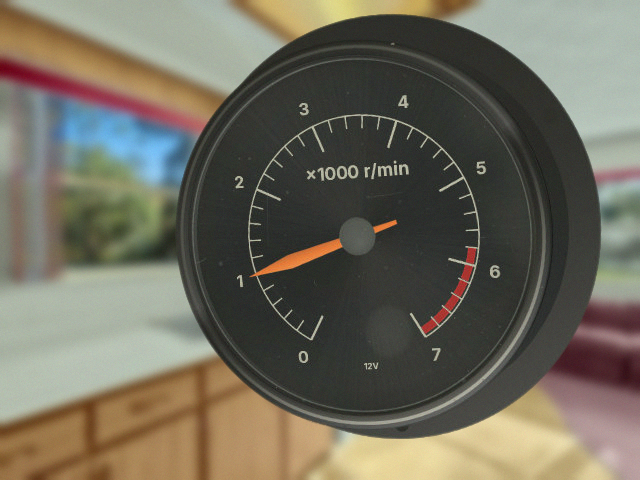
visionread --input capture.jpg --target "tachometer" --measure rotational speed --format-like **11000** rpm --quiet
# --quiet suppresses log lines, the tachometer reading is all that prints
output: **1000** rpm
